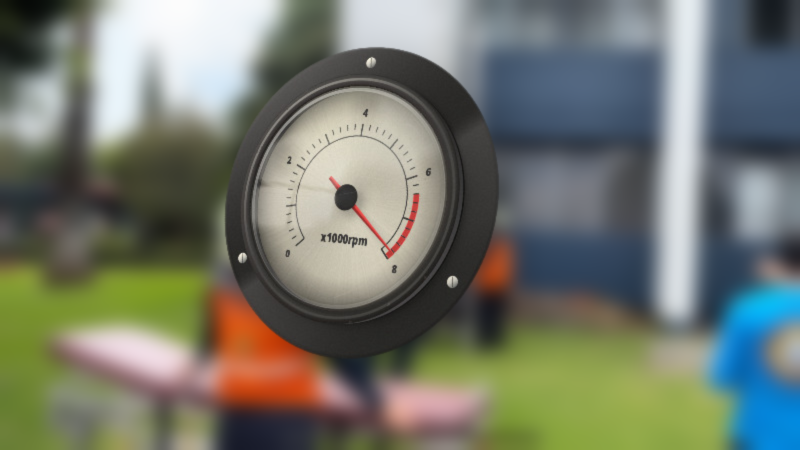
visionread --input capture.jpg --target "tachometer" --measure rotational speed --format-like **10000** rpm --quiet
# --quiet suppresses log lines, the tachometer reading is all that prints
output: **7800** rpm
